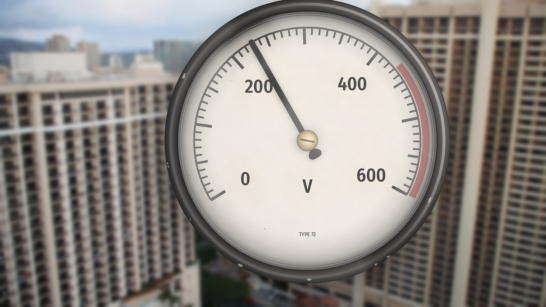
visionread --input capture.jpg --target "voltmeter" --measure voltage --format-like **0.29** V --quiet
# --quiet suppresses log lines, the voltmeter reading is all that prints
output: **230** V
